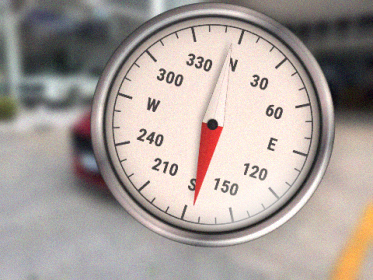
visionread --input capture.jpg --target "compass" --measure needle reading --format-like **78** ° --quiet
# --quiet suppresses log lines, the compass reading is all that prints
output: **175** °
